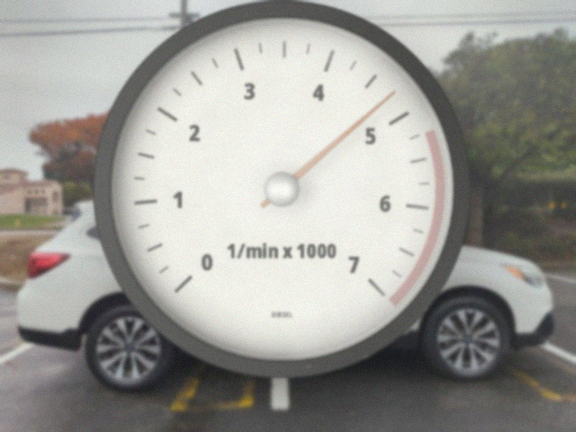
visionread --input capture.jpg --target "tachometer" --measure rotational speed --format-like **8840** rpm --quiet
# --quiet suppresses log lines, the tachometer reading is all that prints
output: **4750** rpm
